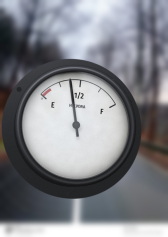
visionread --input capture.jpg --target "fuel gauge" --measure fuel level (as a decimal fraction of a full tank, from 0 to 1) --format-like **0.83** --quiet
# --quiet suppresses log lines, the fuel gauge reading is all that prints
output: **0.375**
